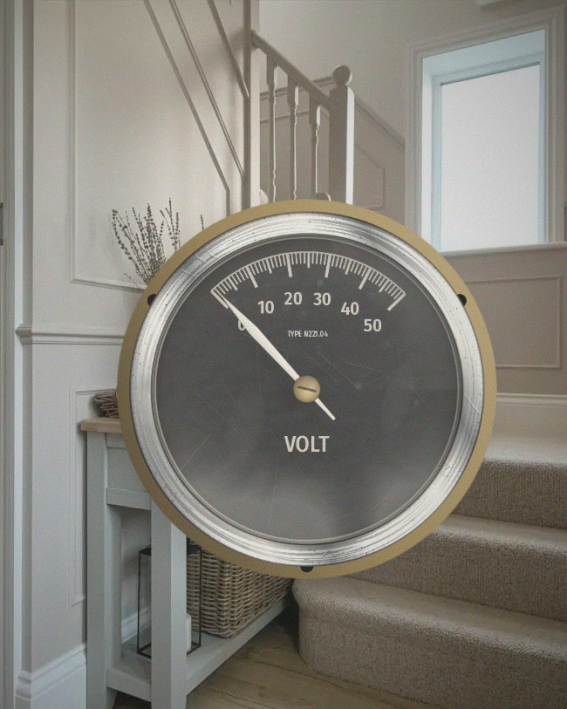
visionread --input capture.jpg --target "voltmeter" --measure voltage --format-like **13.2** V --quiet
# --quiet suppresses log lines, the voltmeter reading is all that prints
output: **1** V
